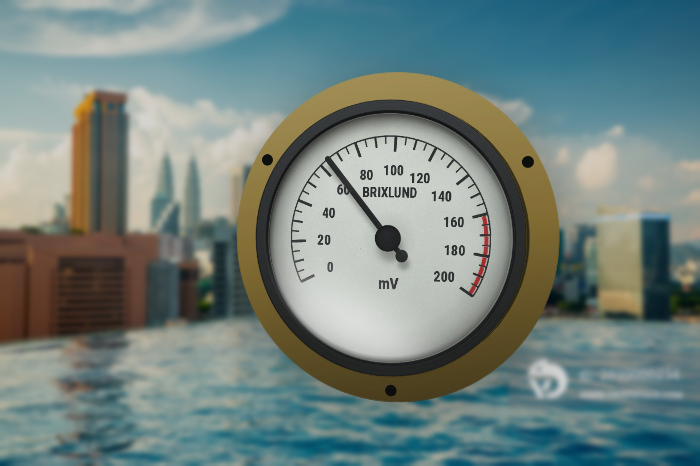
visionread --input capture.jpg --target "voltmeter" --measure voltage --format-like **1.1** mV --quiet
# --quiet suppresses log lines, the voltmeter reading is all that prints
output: **65** mV
